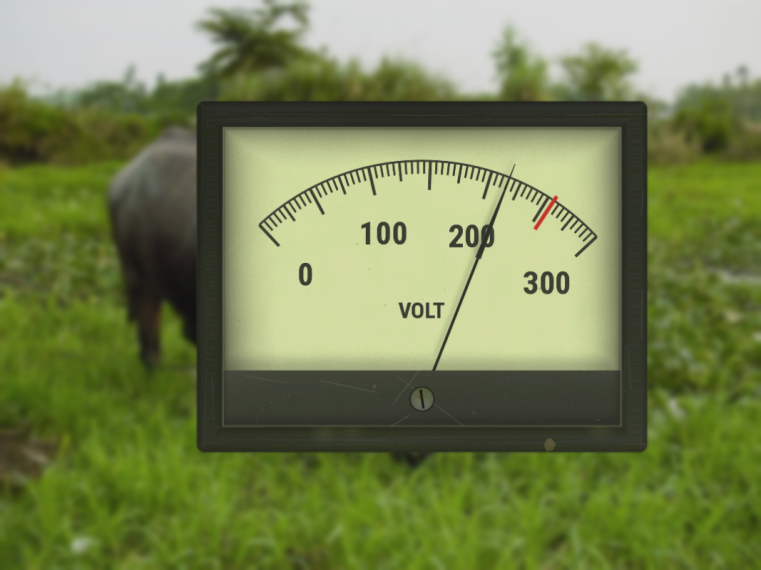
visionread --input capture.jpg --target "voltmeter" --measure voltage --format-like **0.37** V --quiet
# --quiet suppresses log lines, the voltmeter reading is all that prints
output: **215** V
